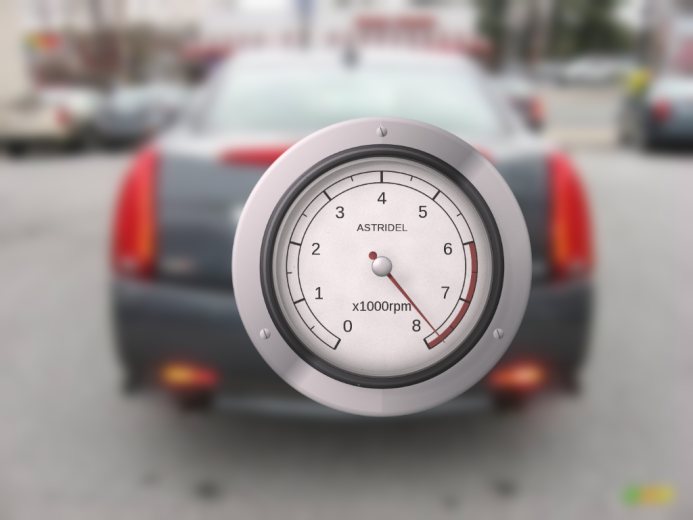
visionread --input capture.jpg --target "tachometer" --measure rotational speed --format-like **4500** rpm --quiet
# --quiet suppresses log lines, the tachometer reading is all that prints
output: **7750** rpm
